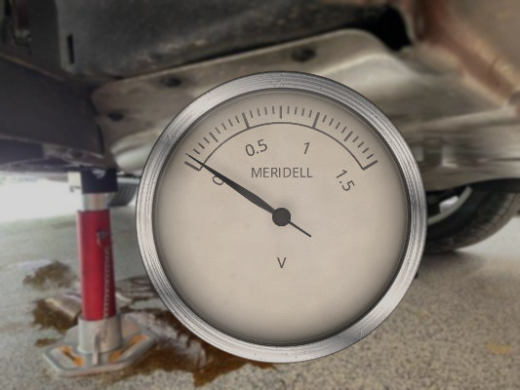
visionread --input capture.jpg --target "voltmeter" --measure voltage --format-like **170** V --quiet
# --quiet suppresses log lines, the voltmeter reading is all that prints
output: **0.05** V
